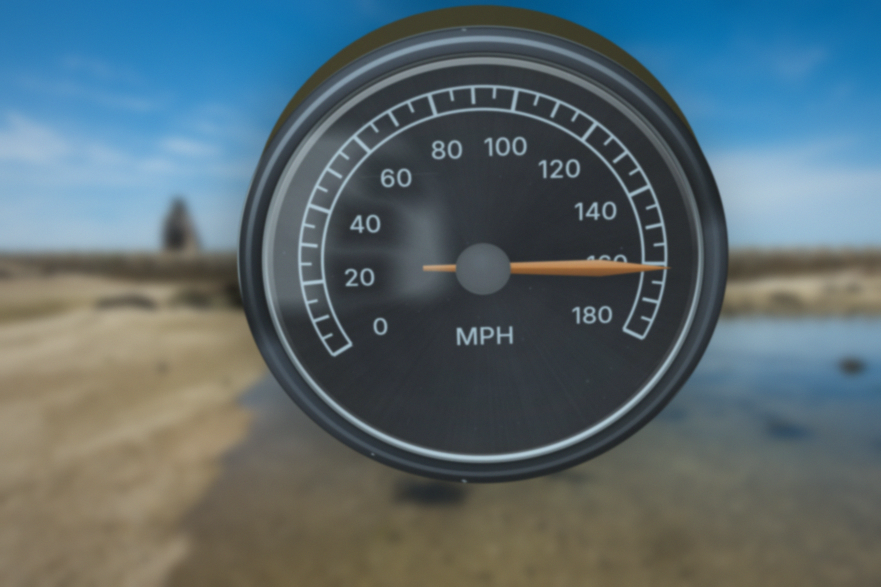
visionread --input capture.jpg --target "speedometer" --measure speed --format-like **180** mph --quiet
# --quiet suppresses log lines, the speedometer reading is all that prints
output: **160** mph
